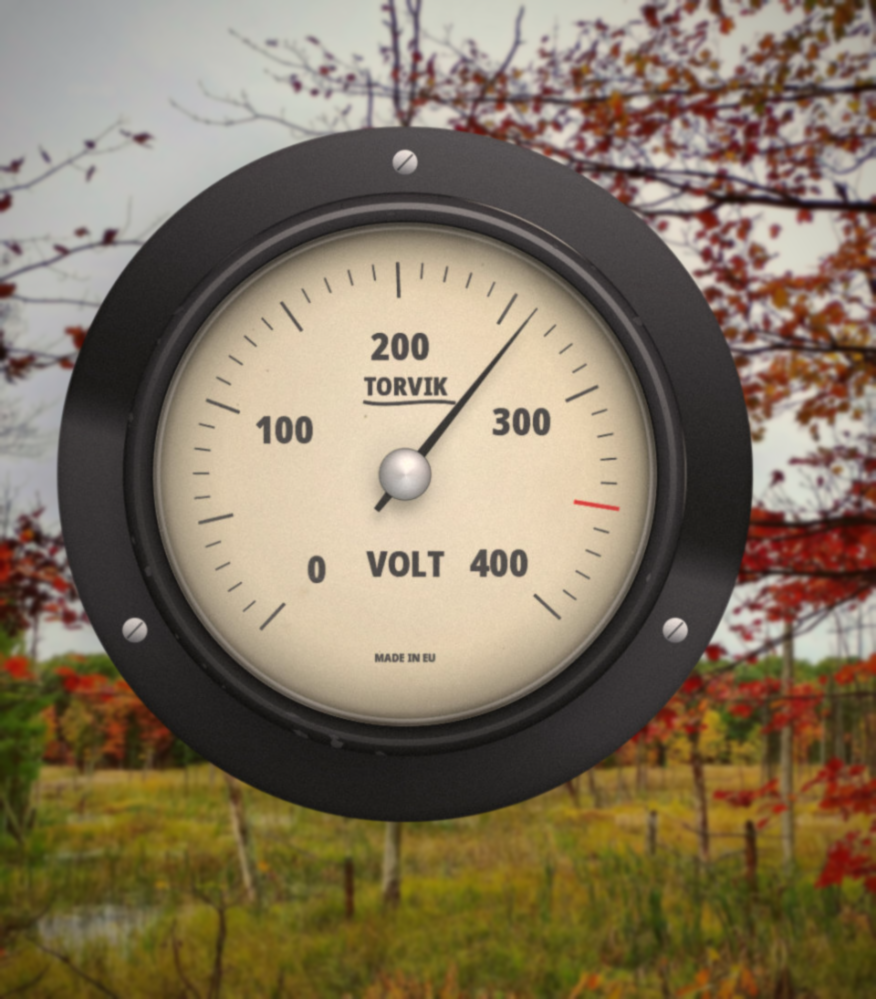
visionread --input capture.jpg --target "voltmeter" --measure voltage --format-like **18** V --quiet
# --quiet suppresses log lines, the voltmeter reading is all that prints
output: **260** V
